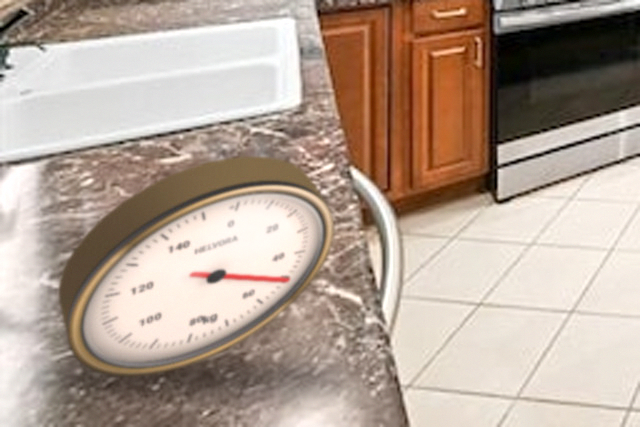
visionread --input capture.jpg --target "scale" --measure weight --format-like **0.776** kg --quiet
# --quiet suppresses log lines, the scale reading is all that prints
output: **50** kg
